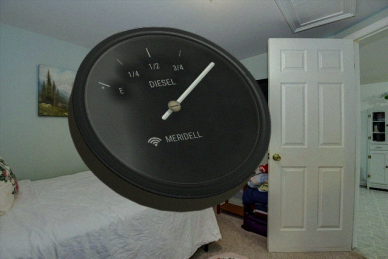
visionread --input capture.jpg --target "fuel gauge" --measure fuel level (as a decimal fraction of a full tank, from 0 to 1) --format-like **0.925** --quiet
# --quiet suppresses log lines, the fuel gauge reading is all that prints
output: **1**
